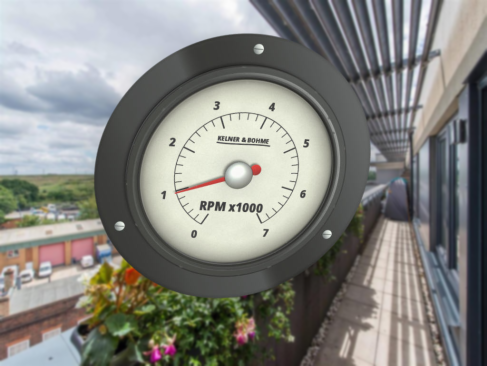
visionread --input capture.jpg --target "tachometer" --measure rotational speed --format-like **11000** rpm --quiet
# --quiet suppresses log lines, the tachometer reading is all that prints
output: **1000** rpm
